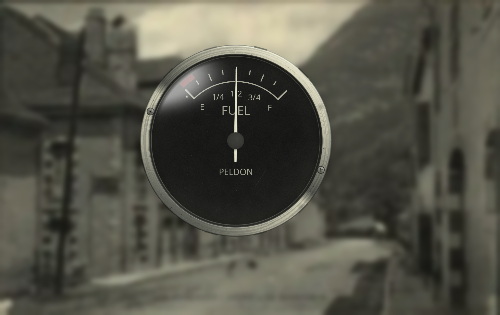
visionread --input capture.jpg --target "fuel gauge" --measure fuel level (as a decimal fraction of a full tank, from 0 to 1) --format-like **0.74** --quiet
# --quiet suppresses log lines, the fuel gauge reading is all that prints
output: **0.5**
